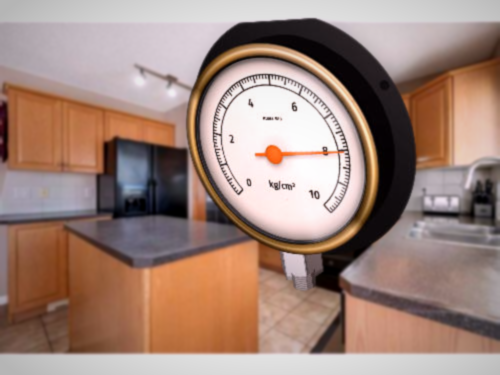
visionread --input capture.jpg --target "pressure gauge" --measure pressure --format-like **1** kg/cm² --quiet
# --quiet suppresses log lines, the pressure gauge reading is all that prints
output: **8** kg/cm²
